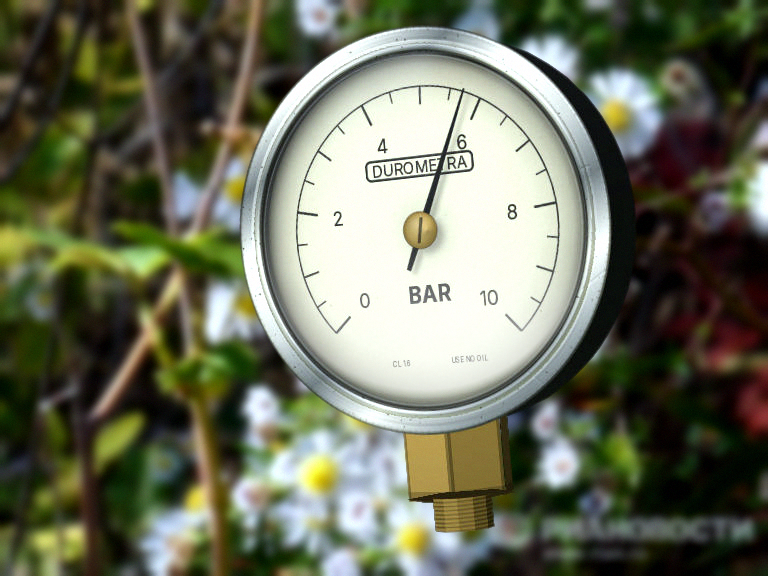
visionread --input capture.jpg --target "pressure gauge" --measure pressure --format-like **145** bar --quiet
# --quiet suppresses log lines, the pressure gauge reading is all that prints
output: **5.75** bar
